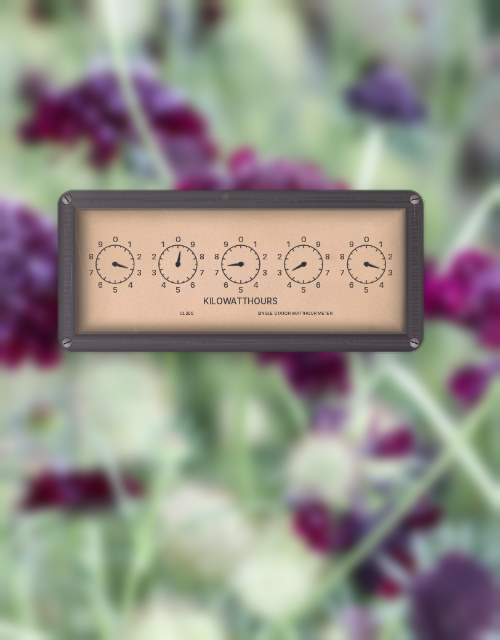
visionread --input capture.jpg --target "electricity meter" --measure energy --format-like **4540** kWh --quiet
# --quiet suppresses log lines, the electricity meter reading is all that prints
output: **29733** kWh
